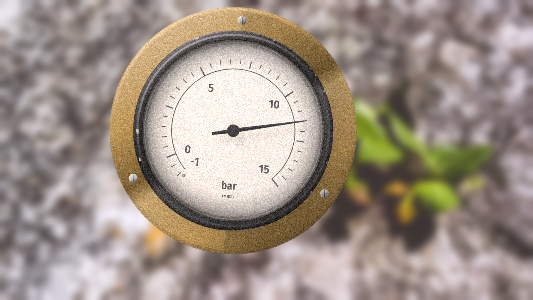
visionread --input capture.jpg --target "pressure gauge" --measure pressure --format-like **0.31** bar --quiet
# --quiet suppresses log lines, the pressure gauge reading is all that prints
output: **11.5** bar
